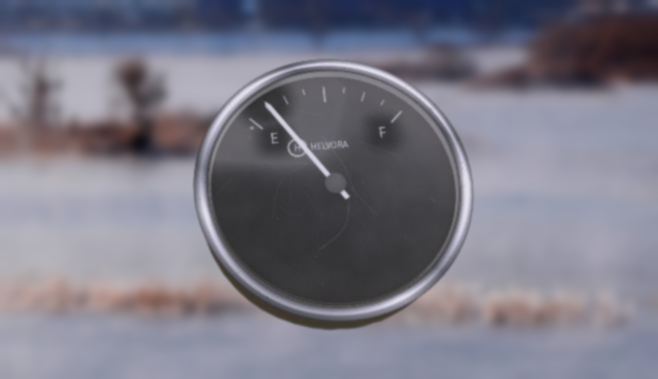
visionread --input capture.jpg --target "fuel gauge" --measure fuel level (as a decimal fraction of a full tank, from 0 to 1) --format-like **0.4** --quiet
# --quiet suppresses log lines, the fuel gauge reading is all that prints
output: **0.125**
